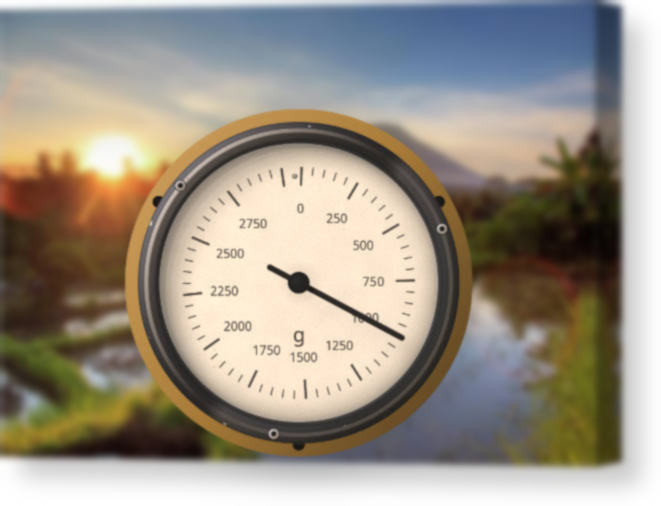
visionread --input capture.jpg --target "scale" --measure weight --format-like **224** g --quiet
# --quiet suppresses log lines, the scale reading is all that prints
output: **1000** g
